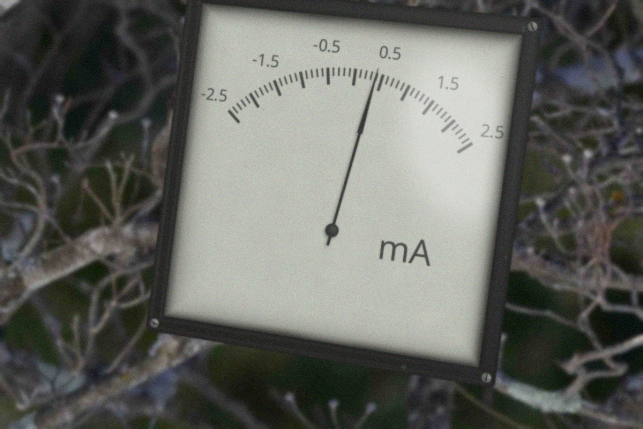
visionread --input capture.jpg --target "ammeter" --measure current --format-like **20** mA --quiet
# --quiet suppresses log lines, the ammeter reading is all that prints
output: **0.4** mA
